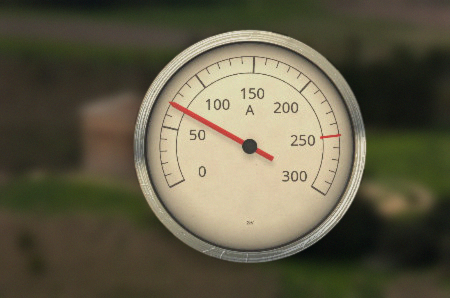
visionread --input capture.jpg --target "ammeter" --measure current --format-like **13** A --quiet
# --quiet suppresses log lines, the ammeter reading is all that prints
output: **70** A
